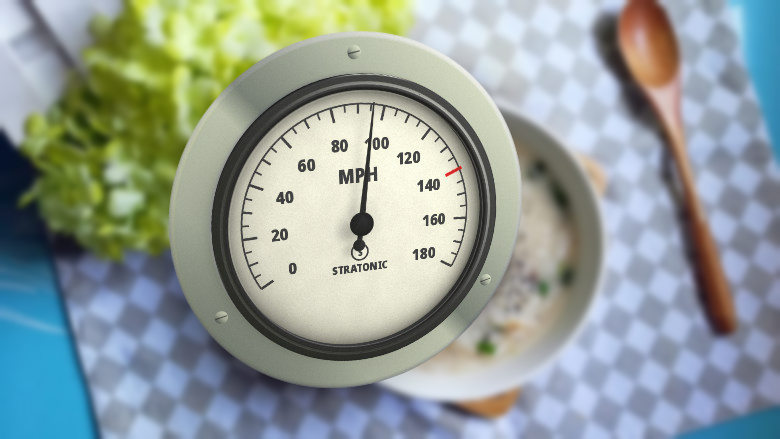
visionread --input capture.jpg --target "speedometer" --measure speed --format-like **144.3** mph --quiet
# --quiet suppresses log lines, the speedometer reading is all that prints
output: **95** mph
